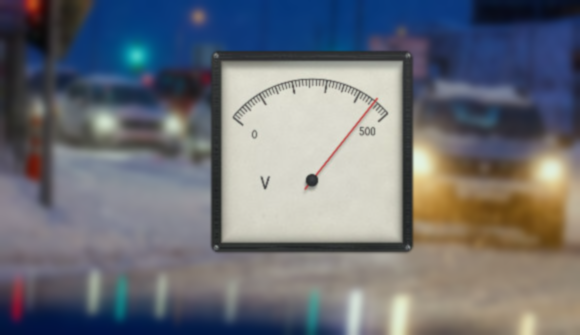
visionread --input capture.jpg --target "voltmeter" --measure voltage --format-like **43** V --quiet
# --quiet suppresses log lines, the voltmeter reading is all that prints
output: **450** V
